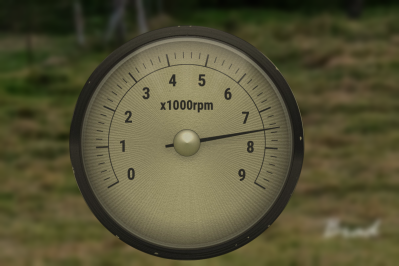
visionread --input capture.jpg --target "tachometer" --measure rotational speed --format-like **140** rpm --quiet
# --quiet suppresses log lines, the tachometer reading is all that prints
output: **7500** rpm
